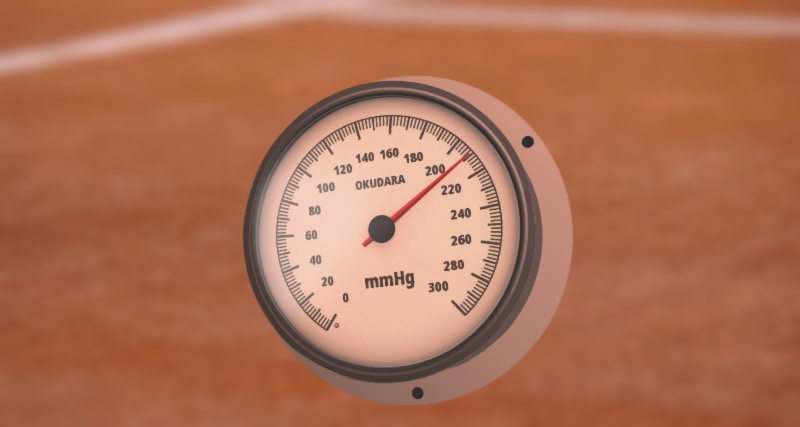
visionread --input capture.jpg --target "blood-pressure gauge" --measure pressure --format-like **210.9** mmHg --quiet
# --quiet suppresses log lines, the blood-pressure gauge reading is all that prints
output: **210** mmHg
